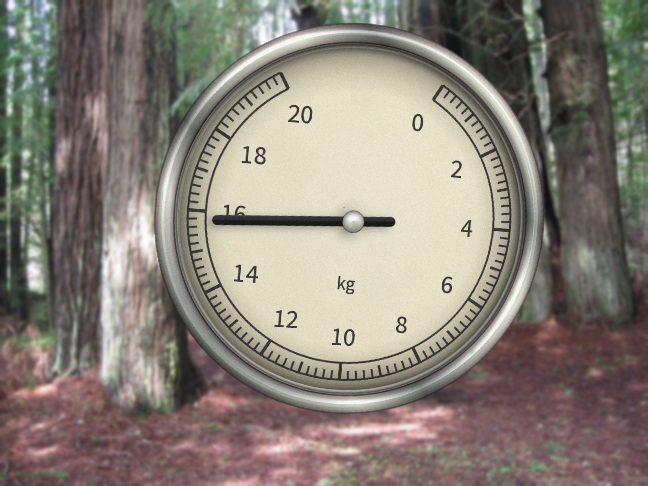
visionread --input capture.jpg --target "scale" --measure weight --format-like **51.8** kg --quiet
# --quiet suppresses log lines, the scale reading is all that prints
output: **15.8** kg
